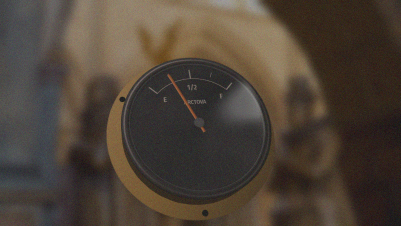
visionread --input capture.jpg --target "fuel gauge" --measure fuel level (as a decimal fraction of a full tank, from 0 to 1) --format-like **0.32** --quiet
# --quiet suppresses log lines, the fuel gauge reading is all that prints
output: **0.25**
